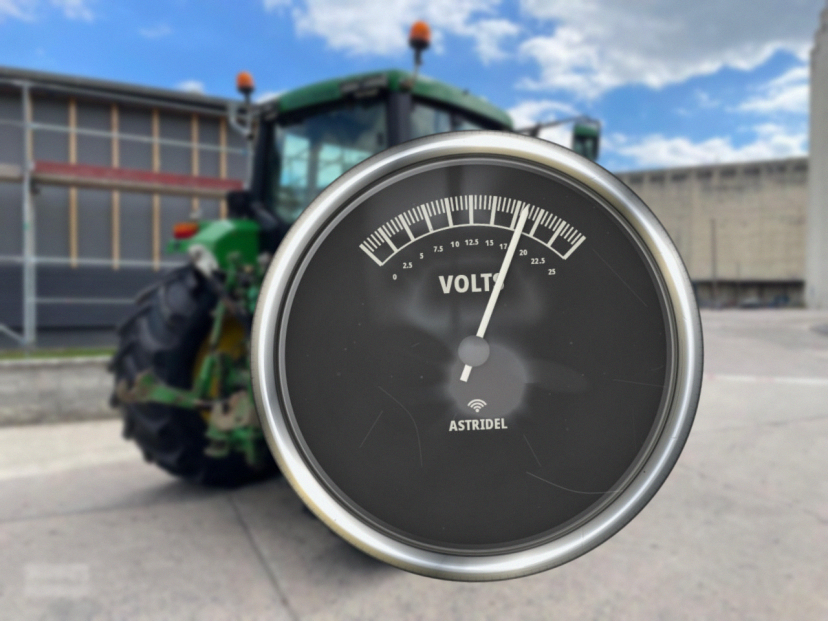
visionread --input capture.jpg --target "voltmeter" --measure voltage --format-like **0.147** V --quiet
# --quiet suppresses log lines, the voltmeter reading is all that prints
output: **18.5** V
